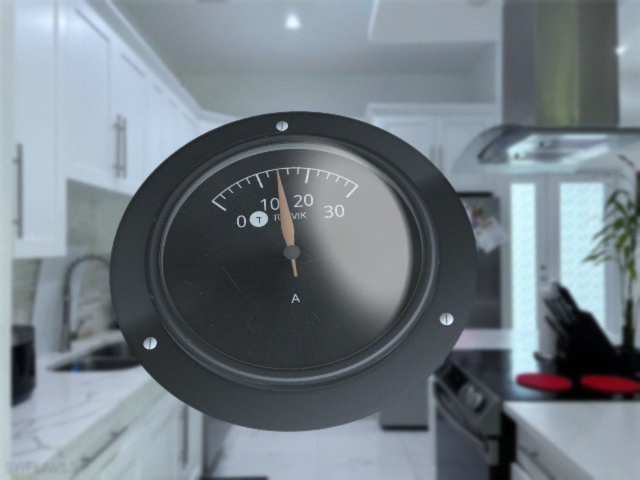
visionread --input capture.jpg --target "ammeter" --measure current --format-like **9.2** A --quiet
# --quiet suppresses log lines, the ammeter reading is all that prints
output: **14** A
